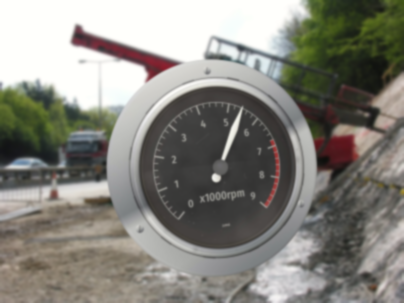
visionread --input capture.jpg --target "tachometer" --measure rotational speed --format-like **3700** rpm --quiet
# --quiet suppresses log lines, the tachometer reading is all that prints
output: **5400** rpm
